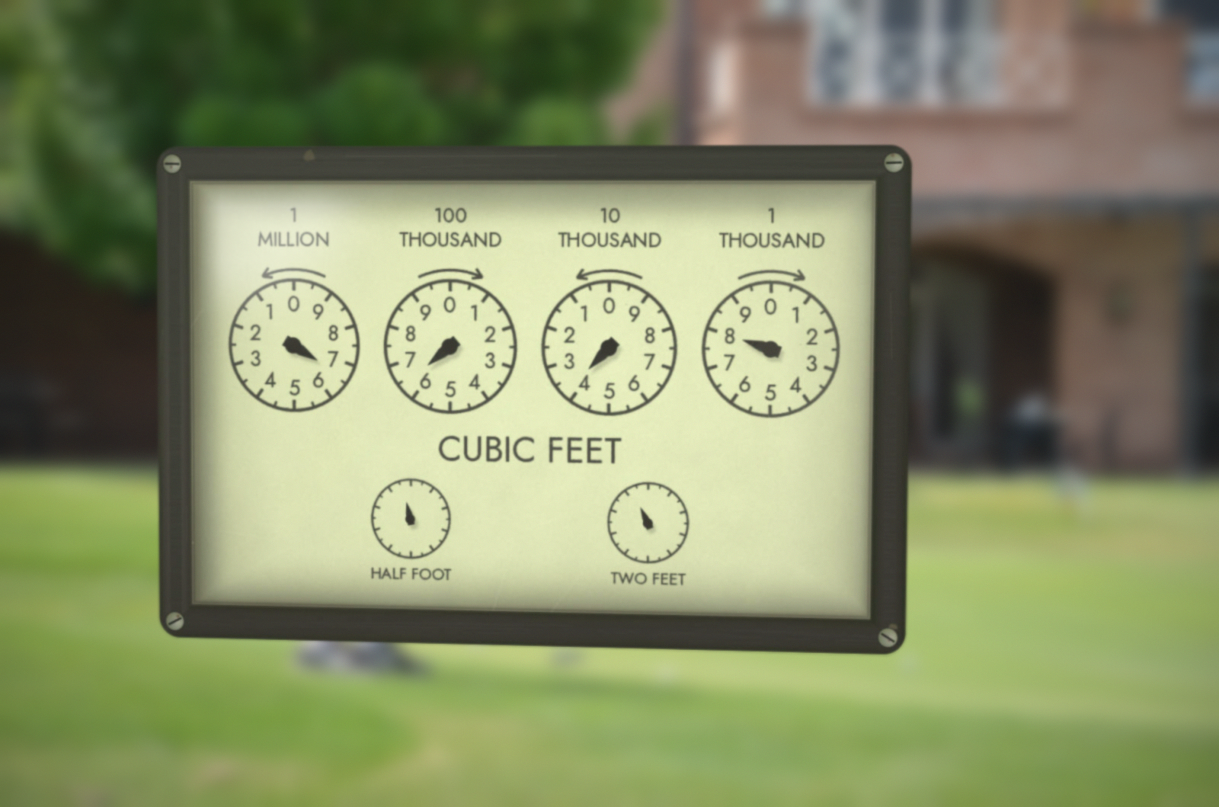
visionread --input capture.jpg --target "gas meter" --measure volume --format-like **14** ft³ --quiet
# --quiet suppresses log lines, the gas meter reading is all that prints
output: **663800** ft³
